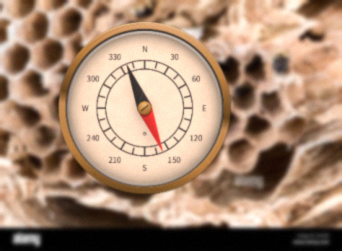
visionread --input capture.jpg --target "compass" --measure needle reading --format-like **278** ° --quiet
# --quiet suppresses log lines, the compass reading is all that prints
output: **157.5** °
